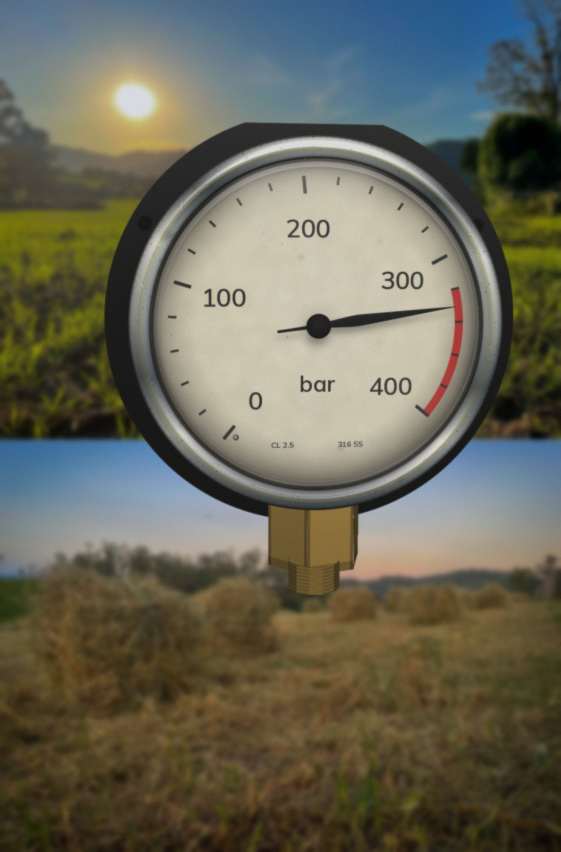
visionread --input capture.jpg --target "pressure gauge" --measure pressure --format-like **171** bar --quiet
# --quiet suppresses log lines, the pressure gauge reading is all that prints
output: **330** bar
